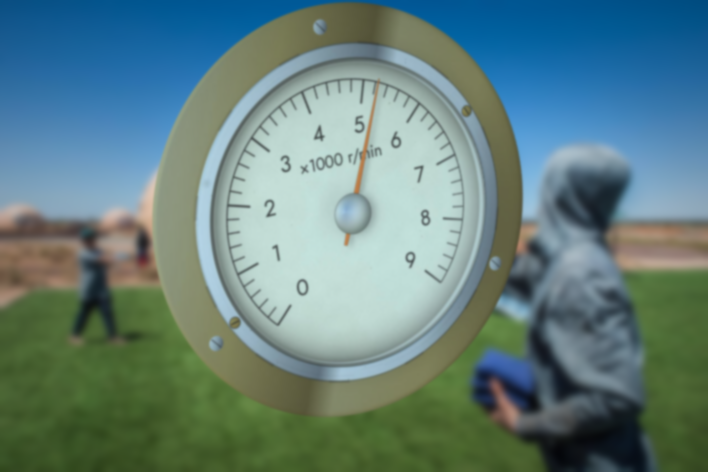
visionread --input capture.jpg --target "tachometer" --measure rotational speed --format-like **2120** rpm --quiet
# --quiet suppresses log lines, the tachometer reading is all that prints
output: **5200** rpm
